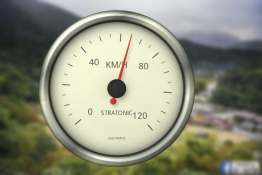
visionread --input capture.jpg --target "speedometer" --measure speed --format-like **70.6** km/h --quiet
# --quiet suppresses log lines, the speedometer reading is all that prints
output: **65** km/h
